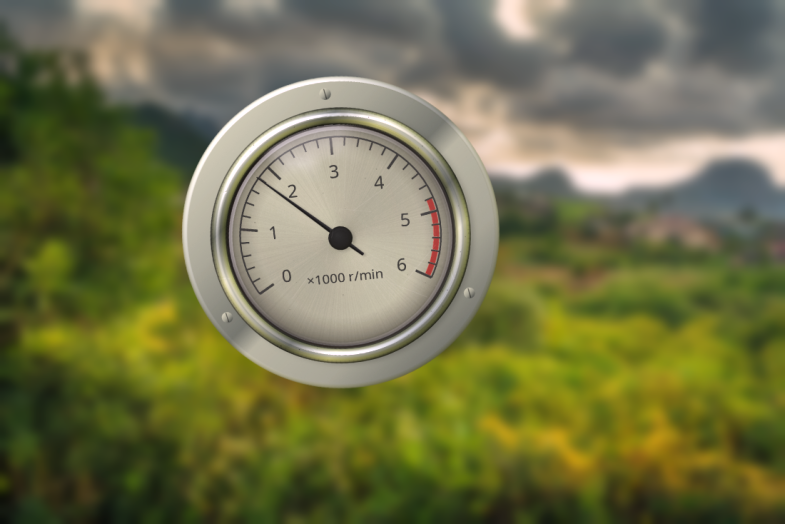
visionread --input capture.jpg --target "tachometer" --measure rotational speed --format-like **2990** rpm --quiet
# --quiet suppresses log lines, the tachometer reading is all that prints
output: **1800** rpm
